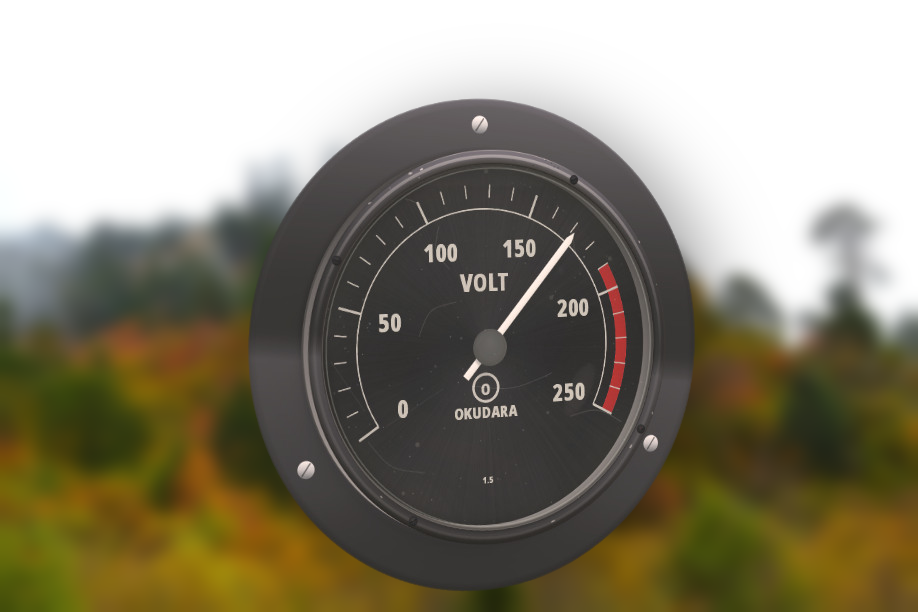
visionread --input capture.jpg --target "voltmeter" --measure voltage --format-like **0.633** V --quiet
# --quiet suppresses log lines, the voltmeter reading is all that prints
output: **170** V
